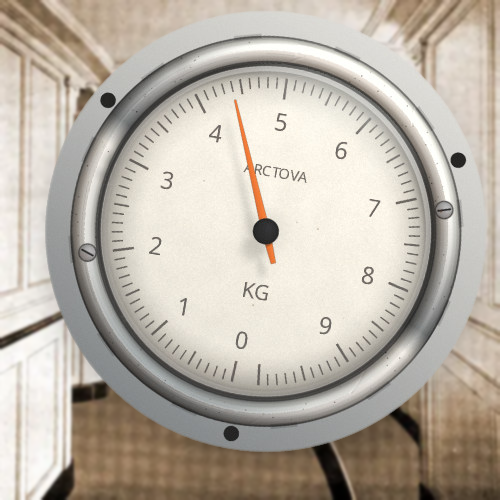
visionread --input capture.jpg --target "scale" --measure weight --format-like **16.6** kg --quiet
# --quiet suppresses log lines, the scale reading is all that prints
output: **4.4** kg
